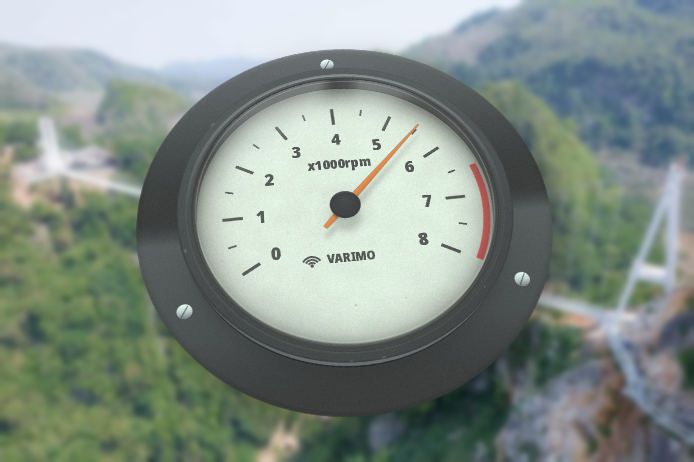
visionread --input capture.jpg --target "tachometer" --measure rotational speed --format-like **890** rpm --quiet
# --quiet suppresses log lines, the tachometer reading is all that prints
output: **5500** rpm
